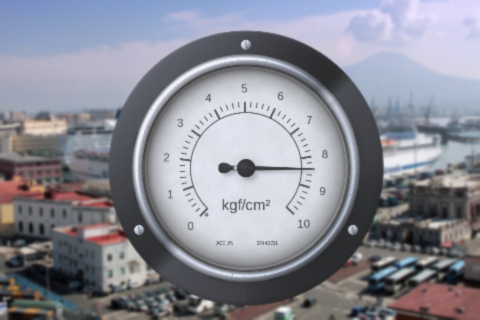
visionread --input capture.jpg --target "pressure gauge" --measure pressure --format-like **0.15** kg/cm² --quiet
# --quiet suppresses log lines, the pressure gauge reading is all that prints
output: **8.4** kg/cm²
